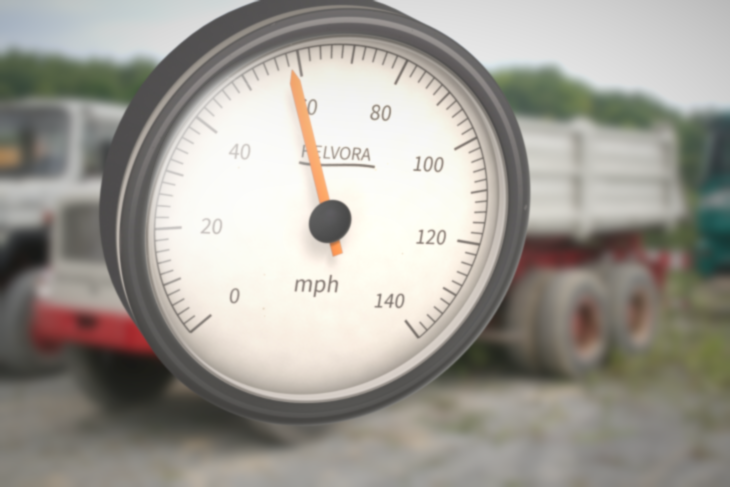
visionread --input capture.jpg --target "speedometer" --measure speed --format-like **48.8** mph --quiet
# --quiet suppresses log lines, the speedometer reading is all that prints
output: **58** mph
